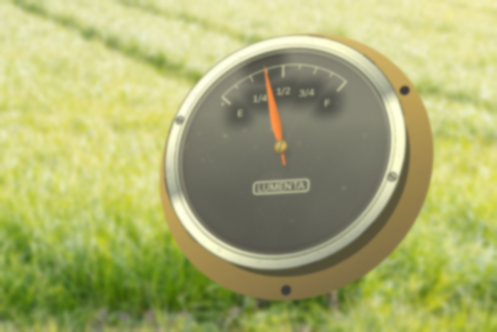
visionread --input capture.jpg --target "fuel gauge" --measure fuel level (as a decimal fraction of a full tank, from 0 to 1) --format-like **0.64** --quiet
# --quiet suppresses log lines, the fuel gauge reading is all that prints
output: **0.375**
